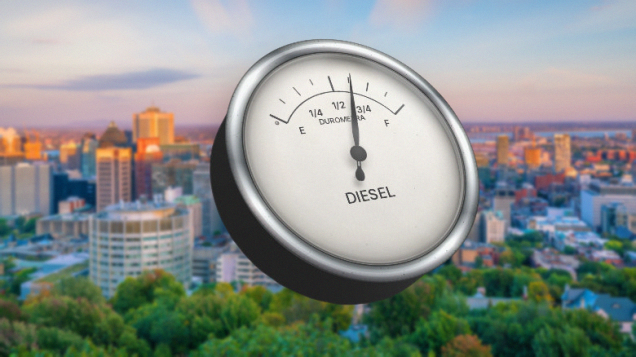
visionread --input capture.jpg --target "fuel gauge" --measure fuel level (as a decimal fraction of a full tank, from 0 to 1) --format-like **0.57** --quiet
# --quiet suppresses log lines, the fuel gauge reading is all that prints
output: **0.625**
